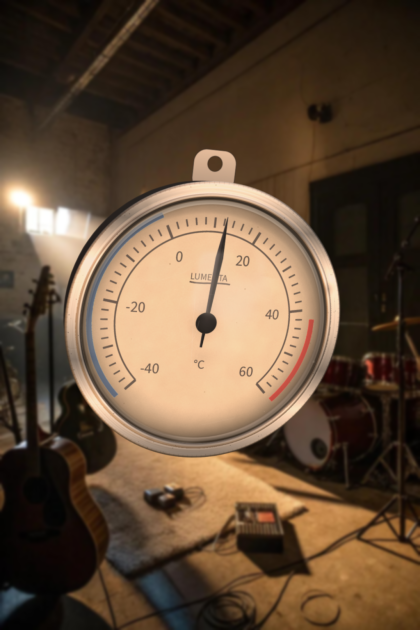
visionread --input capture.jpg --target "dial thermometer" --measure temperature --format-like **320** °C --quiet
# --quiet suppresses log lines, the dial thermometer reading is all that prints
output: **12** °C
